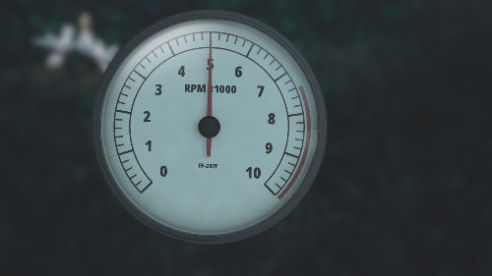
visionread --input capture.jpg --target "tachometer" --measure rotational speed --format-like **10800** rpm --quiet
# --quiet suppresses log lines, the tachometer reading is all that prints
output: **5000** rpm
